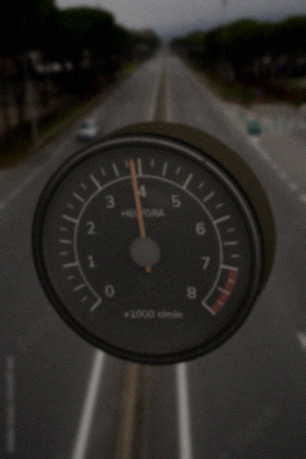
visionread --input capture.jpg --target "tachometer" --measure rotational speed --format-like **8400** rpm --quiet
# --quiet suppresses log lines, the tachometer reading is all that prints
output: **3875** rpm
